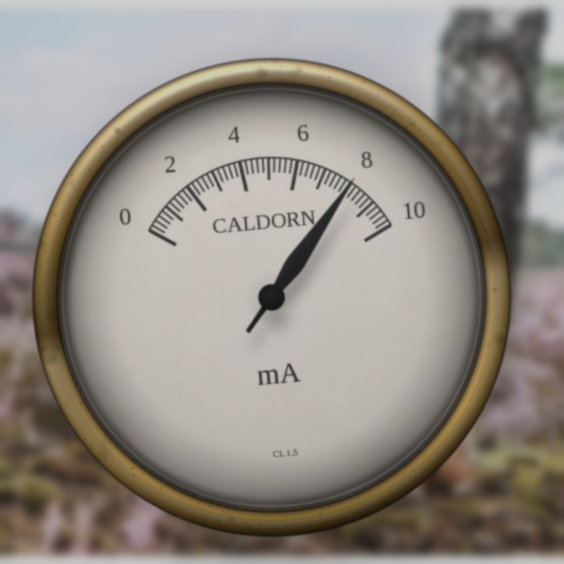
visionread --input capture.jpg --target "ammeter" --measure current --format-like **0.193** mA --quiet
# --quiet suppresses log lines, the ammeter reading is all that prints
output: **8** mA
